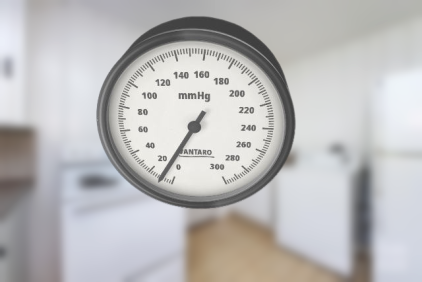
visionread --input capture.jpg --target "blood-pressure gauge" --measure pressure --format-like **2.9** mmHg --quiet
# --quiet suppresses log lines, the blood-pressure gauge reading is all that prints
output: **10** mmHg
